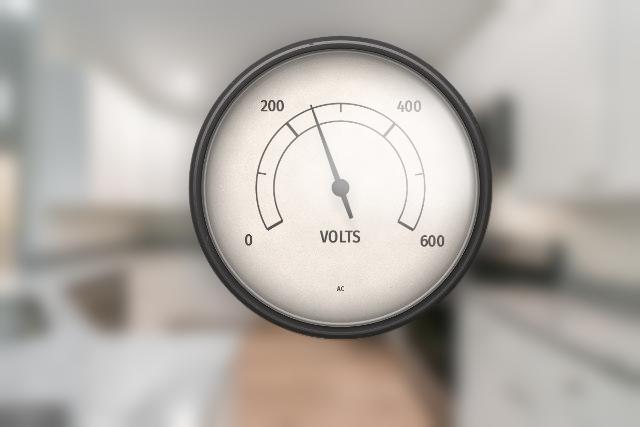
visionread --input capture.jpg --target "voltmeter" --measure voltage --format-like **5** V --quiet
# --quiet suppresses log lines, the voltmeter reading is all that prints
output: **250** V
